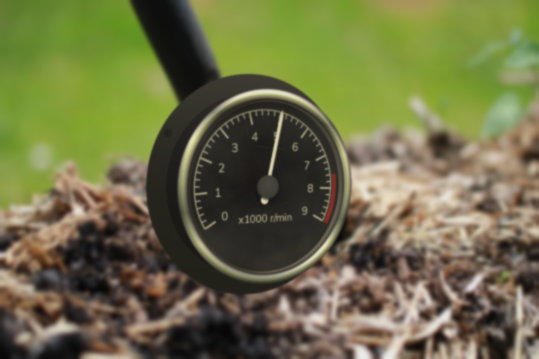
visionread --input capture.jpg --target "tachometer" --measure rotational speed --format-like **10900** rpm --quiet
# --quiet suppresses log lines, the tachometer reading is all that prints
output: **5000** rpm
